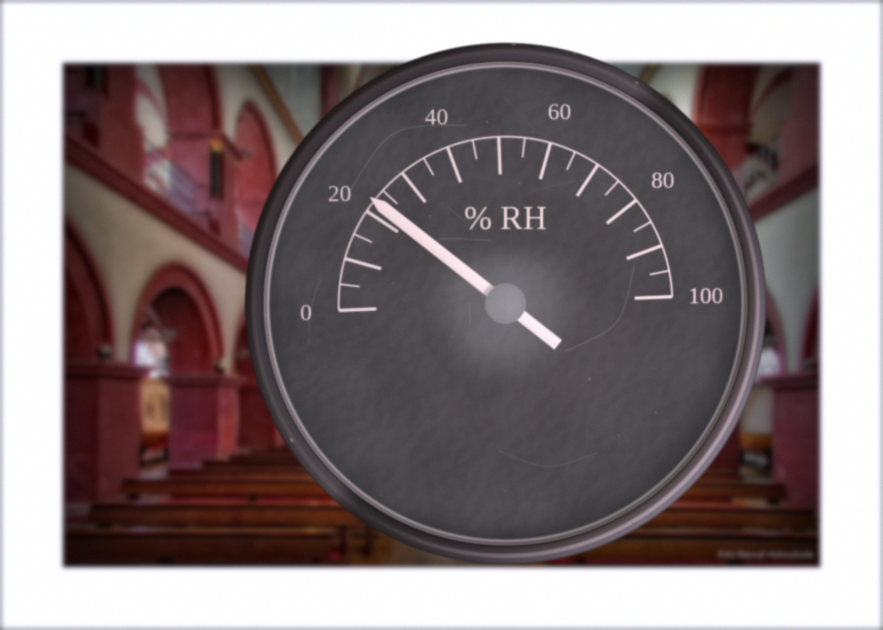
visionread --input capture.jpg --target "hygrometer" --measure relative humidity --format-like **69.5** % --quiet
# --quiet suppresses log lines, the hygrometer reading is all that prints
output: **22.5** %
